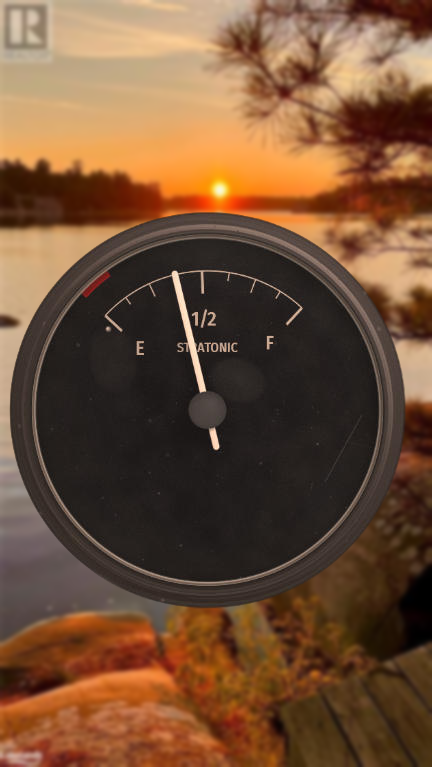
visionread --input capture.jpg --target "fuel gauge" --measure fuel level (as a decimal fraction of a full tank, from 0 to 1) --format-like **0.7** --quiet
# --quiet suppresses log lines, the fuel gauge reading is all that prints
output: **0.375**
